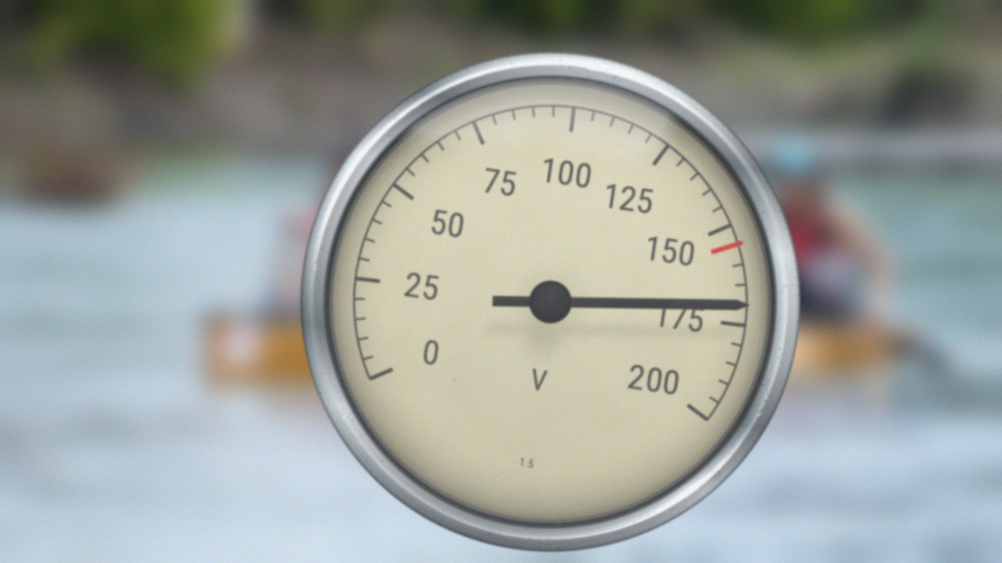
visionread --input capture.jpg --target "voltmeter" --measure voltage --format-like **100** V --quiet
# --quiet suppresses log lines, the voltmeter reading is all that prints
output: **170** V
